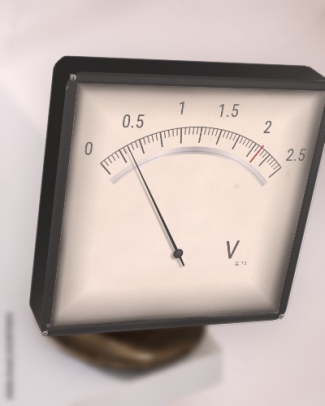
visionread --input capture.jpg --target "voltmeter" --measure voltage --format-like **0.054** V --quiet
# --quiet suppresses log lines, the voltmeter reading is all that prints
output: **0.35** V
